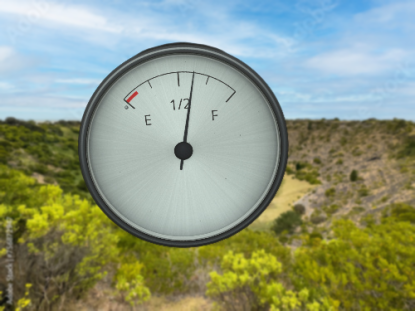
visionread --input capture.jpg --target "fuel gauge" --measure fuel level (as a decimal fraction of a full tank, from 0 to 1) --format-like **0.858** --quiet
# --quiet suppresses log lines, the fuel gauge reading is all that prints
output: **0.625**
